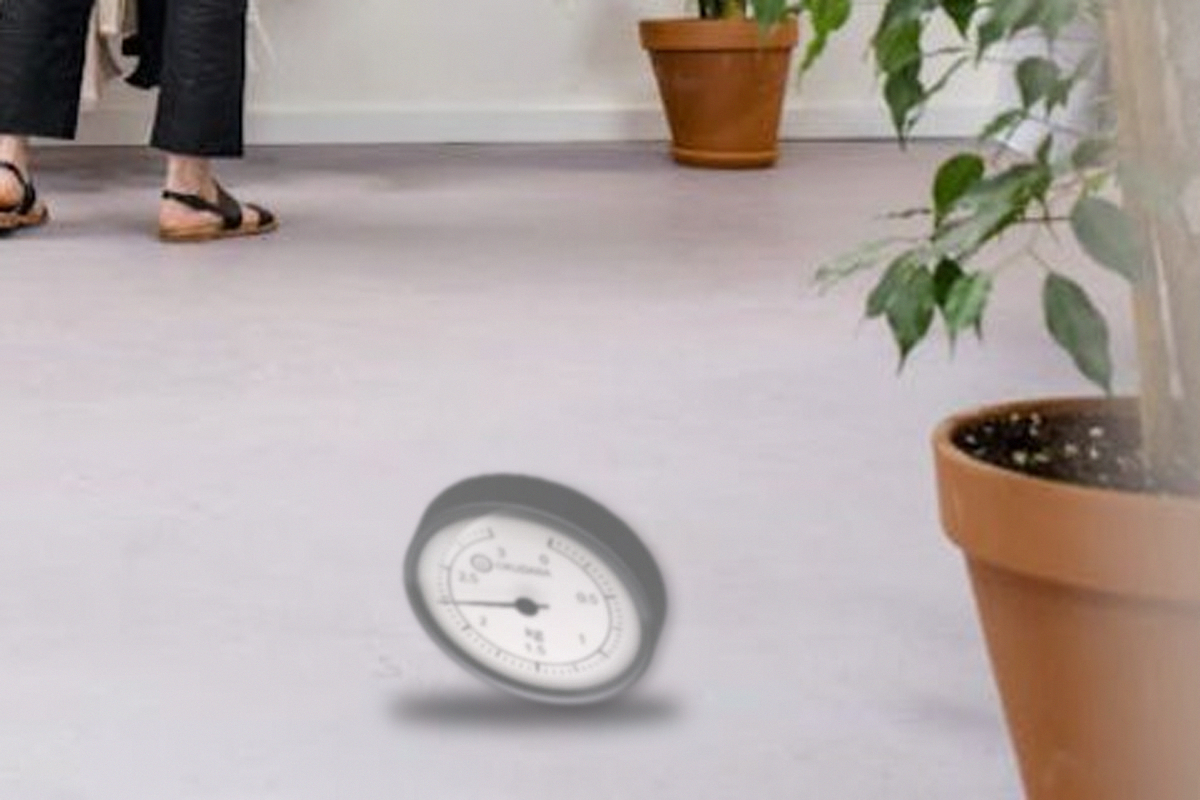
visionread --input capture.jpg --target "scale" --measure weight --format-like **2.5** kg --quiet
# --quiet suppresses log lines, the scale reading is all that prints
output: **2.25** kg
